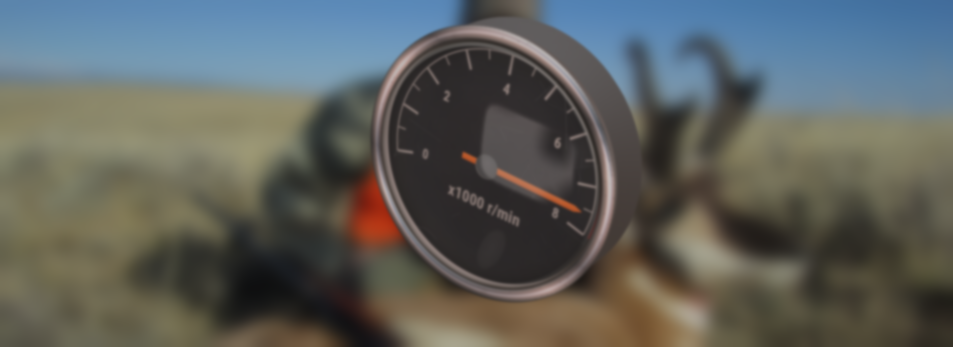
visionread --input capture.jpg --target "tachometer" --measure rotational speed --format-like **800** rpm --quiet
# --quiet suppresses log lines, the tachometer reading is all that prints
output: **7500** rpm
